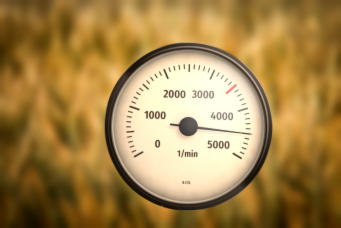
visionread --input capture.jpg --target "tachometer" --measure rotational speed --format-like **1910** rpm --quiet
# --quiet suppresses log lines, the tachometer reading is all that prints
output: **4500** rpm
